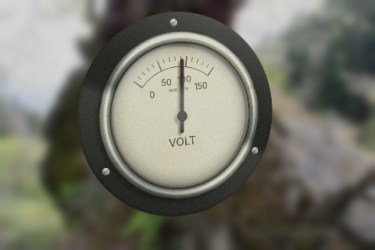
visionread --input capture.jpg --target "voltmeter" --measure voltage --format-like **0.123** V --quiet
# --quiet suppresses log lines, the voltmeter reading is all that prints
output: **90** V
